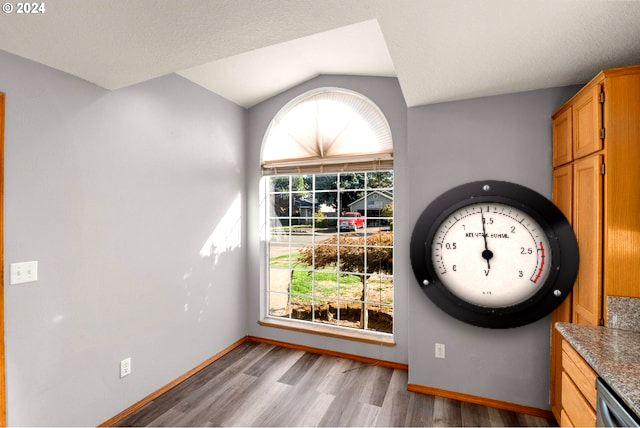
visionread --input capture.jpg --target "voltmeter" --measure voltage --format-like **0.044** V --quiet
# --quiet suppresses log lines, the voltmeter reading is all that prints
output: **1.4** V
